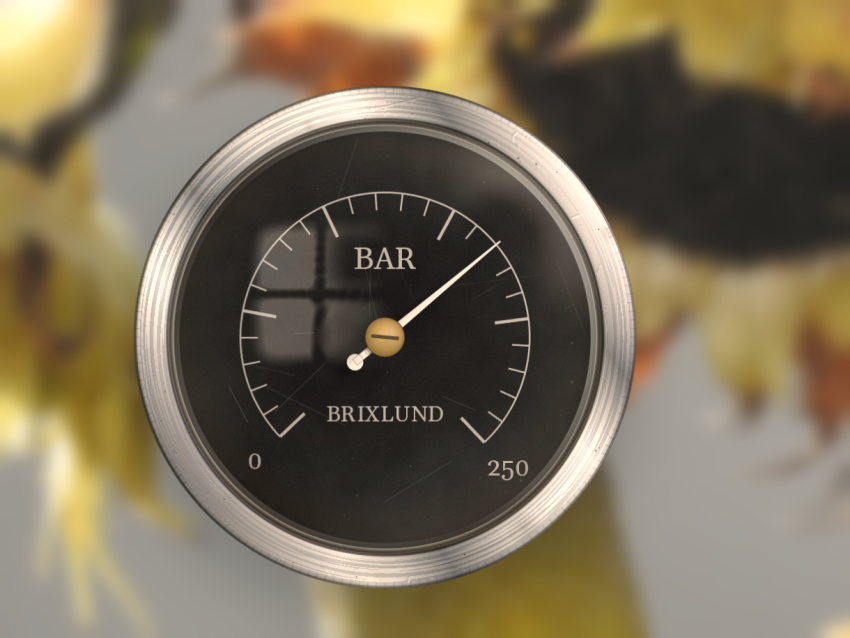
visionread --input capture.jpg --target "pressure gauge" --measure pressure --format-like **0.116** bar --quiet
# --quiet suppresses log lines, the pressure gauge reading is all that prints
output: **170** bar
